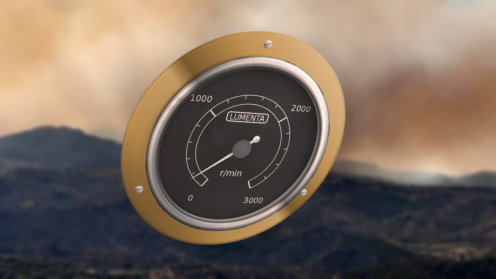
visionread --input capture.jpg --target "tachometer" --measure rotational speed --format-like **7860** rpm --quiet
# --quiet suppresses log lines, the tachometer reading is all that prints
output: **200** rpm
